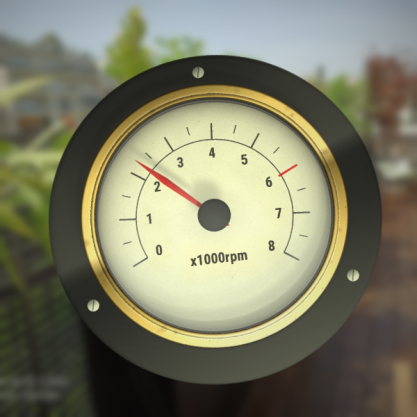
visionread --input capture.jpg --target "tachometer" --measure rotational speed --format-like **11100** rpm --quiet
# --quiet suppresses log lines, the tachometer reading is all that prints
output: **2250** rpm
